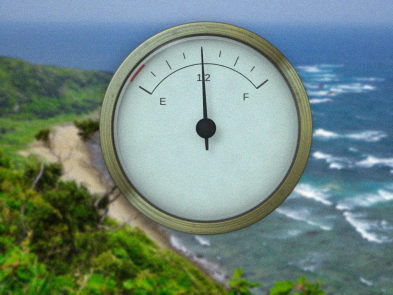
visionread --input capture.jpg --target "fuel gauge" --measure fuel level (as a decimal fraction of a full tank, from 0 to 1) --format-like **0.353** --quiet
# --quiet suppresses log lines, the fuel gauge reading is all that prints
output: **0.5**
